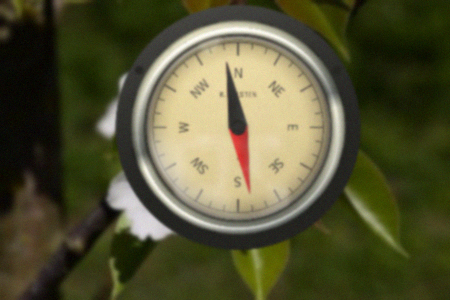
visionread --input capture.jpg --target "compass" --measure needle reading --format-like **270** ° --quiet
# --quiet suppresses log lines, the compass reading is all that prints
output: **170** °
